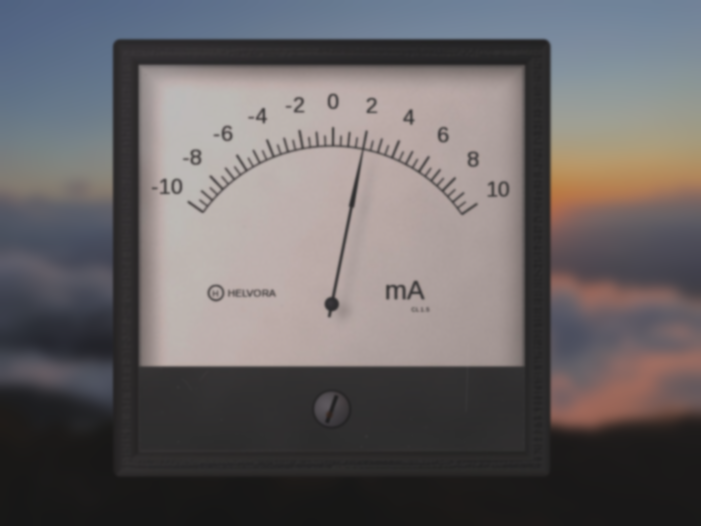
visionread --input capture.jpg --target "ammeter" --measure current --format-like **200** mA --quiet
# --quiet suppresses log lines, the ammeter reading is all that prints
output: **2** mA
